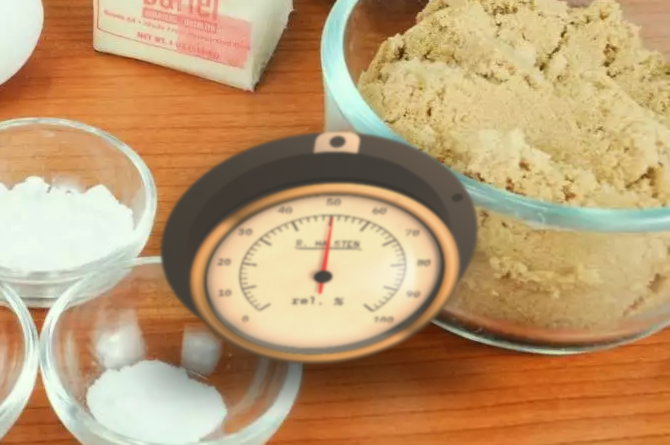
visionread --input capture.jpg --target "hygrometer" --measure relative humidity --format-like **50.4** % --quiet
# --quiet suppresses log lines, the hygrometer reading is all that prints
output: **50** %
